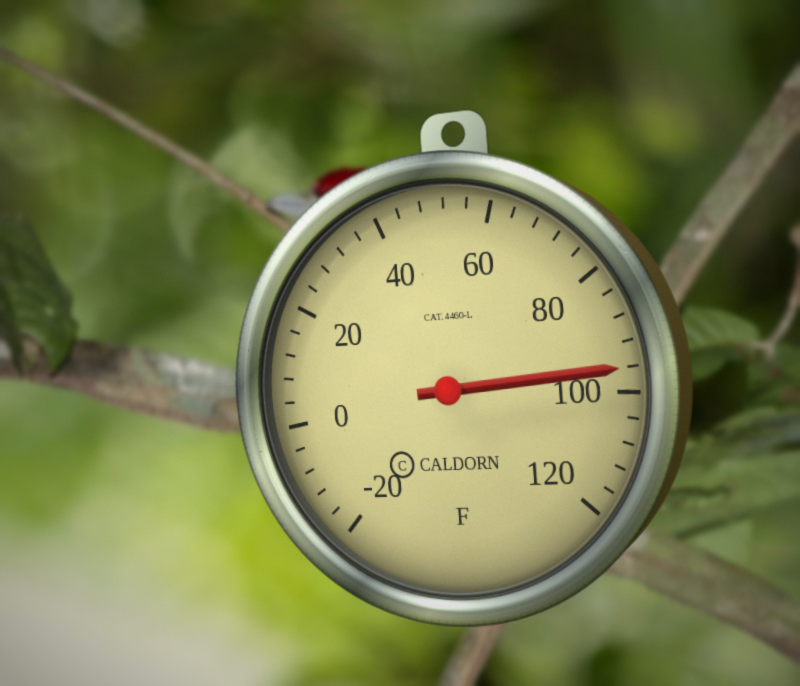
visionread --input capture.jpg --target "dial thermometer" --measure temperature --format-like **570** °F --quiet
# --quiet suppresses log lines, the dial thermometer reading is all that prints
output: **96** °F
